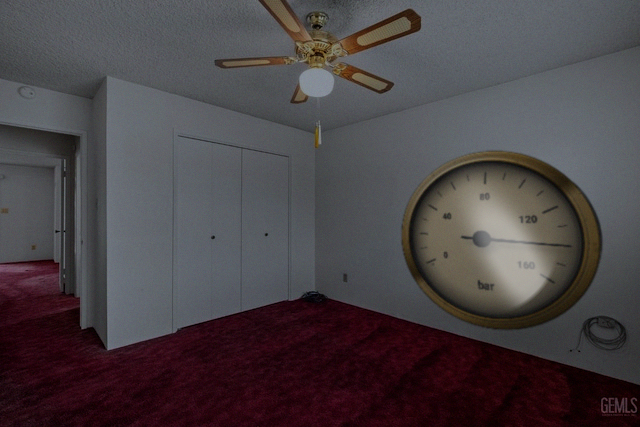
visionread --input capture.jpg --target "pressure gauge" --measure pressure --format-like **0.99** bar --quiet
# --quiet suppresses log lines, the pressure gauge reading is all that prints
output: **140** bar
